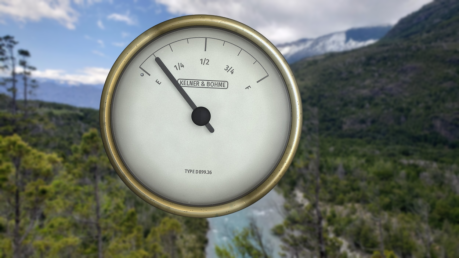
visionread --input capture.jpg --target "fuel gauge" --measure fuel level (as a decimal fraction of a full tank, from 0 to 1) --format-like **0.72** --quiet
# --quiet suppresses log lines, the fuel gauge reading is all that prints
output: **0.125**
